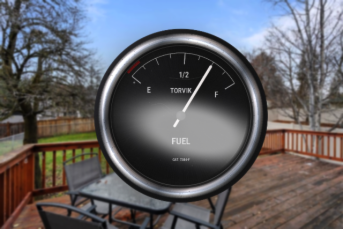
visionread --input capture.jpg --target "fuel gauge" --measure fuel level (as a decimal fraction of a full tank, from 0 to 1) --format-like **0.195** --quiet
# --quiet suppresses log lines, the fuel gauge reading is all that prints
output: **0.75**
